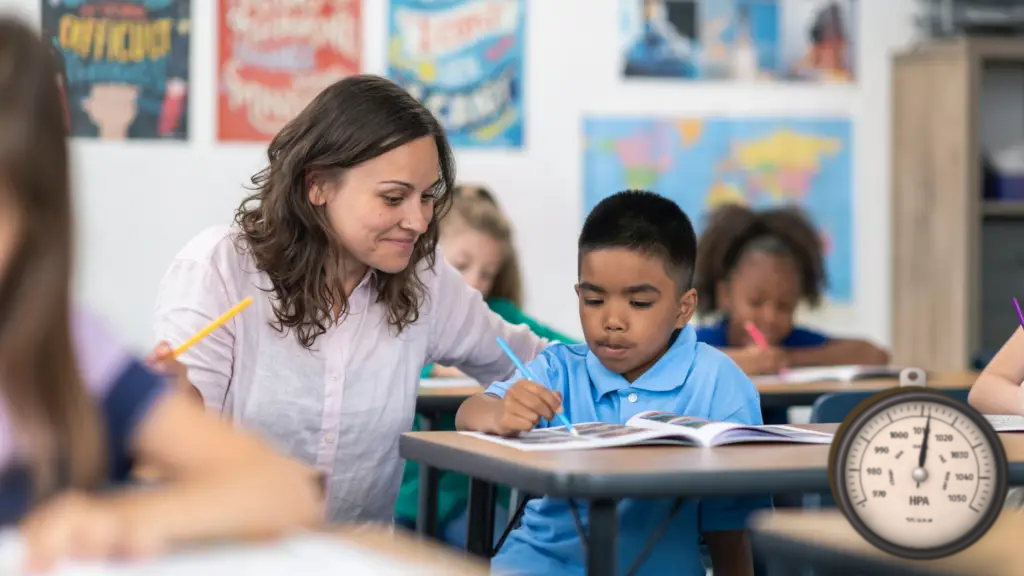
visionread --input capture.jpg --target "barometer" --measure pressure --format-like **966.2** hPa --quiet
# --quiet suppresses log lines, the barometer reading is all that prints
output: **1012** hPa
